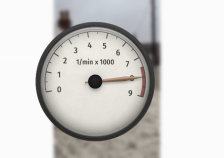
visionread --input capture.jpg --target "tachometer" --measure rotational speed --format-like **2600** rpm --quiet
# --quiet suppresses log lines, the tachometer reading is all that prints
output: **8000** rpm
